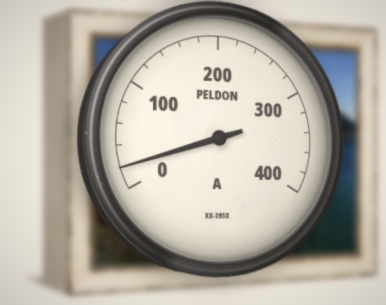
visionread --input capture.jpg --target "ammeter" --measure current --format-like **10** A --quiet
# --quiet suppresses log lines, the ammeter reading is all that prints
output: **20** A
